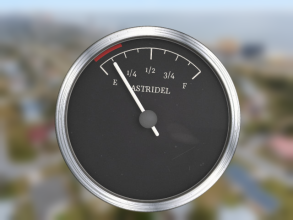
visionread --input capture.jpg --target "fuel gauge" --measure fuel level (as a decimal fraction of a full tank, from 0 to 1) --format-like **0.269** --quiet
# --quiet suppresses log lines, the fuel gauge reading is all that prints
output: **0.125**
